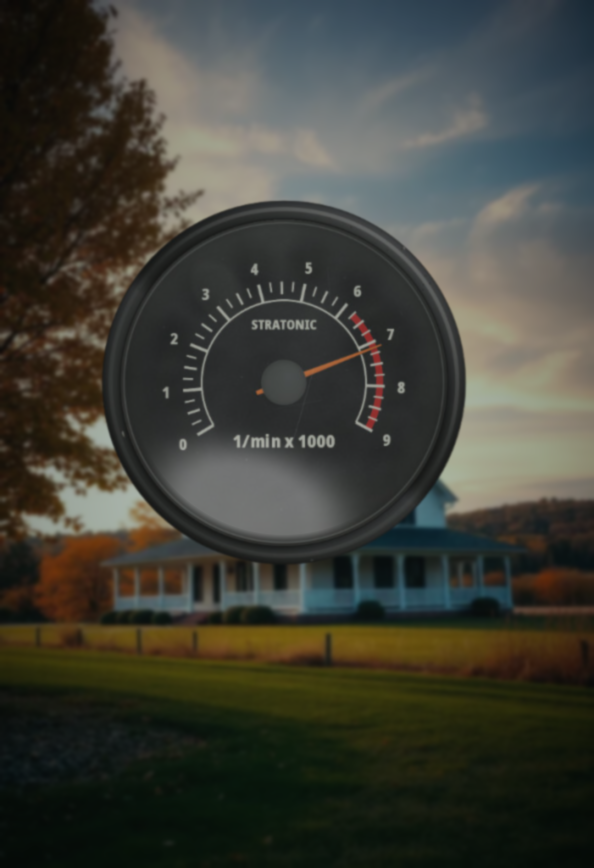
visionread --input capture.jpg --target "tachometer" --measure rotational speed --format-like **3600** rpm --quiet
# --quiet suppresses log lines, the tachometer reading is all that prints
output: **7125** rpm
